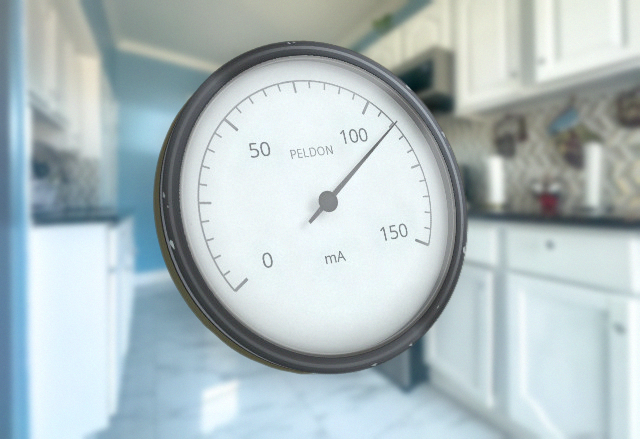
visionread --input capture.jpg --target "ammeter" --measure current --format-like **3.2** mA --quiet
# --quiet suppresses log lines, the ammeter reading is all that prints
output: **110** mA
